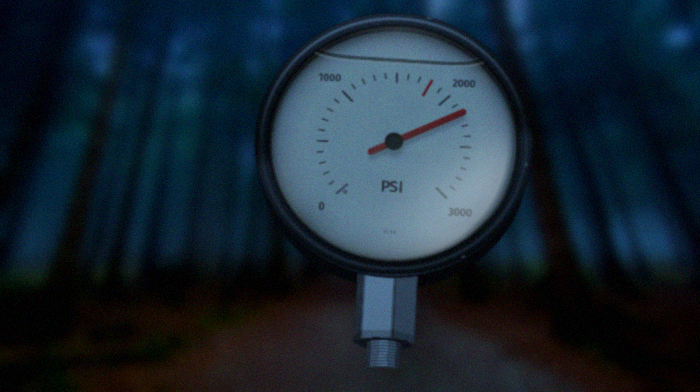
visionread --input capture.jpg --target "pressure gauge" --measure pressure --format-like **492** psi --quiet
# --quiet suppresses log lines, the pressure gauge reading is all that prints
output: **2200** psi
